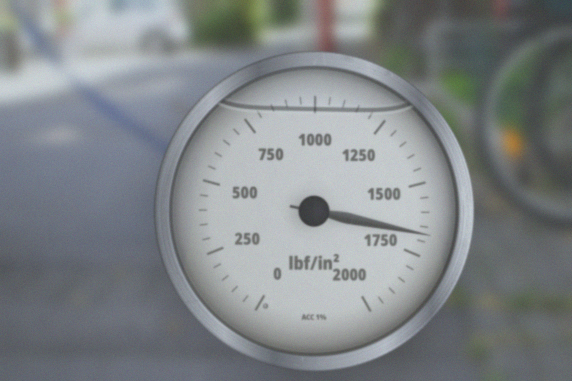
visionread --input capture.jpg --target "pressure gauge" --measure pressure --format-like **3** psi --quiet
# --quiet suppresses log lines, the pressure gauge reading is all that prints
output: **1675** psi
